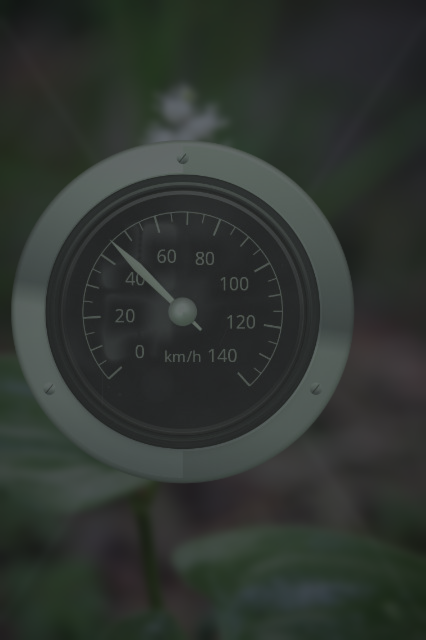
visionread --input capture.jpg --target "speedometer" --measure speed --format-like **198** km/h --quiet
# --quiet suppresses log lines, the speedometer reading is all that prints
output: **45** km/h
